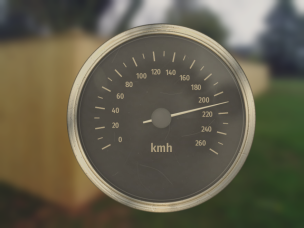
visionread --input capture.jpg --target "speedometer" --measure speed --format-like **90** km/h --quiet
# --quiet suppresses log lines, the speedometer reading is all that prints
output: **210** km/h
